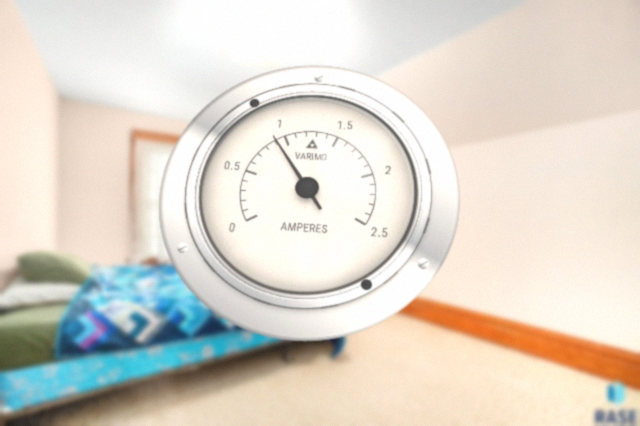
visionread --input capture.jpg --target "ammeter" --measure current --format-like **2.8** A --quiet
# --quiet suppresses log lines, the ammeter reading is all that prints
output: **0.9** A
